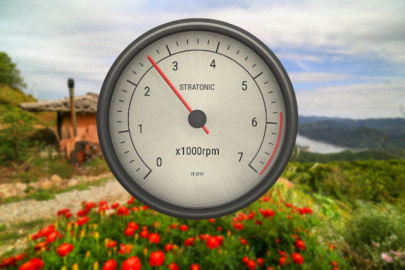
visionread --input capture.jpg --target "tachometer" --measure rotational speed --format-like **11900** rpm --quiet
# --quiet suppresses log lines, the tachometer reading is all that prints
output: **2600** rpm
